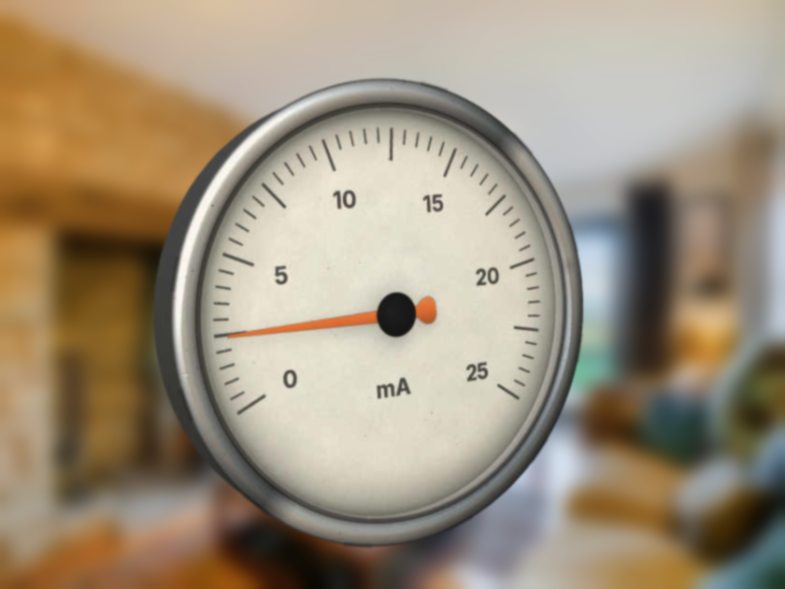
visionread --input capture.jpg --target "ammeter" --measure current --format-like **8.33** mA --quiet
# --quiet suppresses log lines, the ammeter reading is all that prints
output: **2.5** mA
